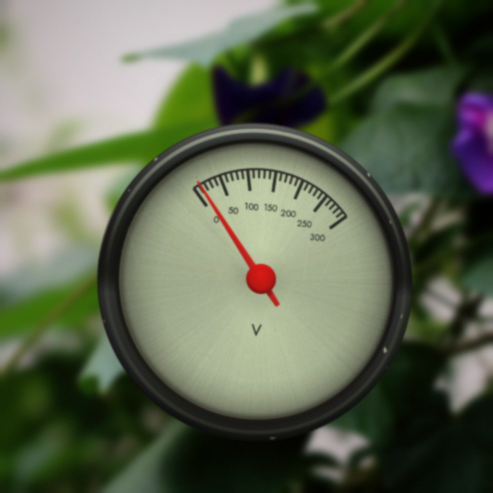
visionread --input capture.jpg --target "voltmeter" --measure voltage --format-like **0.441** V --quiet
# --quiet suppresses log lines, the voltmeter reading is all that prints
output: **10** V
